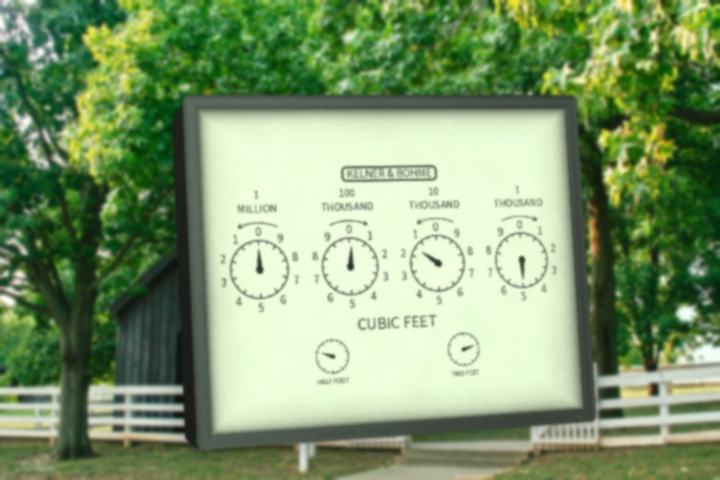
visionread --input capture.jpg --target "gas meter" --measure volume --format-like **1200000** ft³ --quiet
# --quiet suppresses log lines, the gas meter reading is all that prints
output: **1500** ft³
